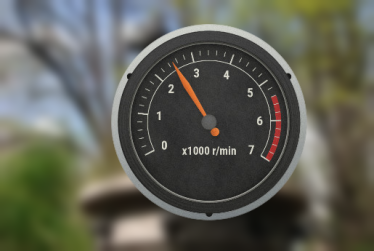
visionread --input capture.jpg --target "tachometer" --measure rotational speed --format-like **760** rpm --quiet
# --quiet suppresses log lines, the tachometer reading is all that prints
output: **2500** rpm
